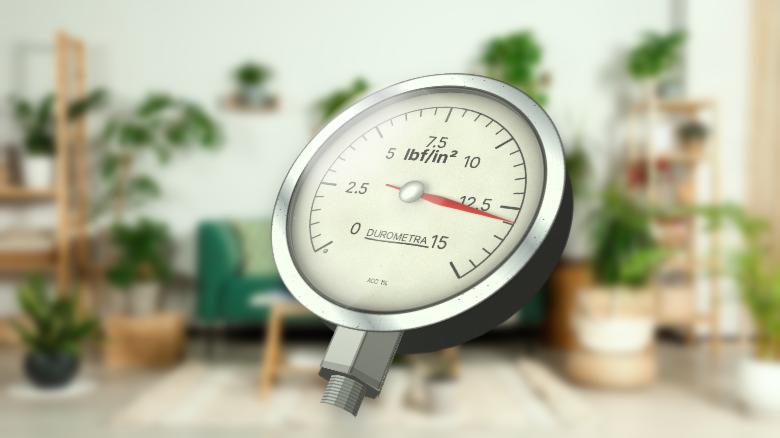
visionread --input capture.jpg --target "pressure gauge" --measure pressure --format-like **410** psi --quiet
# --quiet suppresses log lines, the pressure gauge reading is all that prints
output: **13** psi
